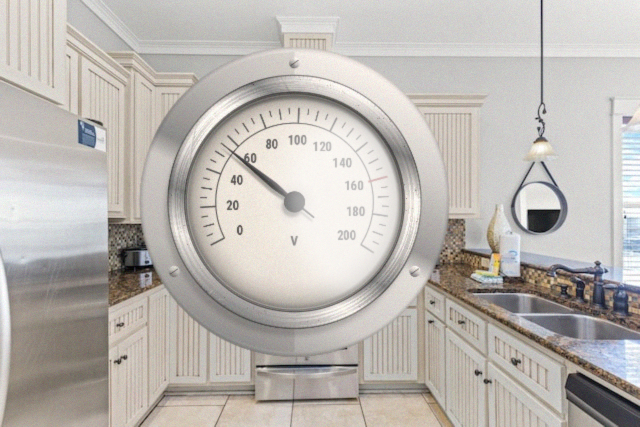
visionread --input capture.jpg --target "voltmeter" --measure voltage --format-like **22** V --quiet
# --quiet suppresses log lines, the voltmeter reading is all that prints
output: **55** V
